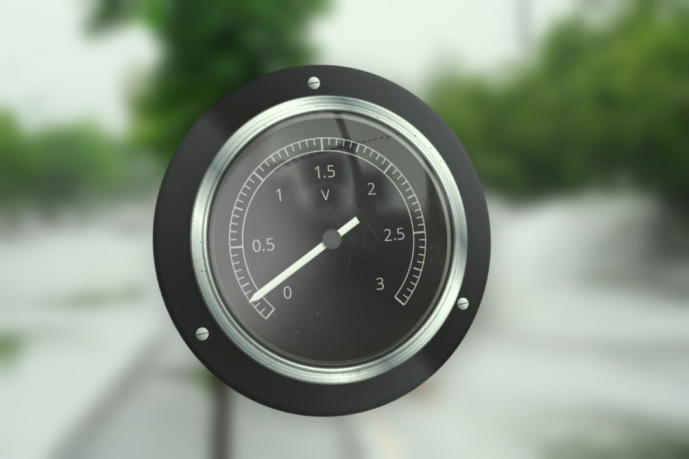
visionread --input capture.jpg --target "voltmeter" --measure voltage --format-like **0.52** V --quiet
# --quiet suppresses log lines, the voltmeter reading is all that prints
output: **0.15** V
